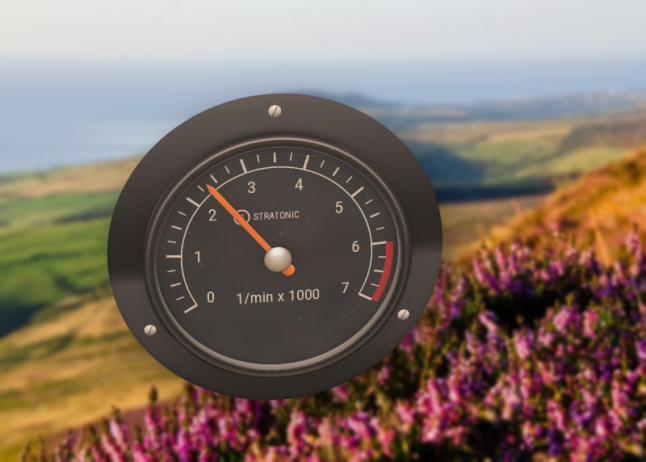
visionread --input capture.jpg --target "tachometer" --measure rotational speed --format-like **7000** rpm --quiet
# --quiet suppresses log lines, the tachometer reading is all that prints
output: **2375** rpm
